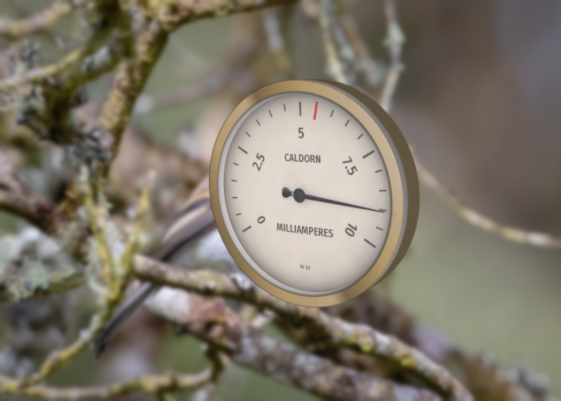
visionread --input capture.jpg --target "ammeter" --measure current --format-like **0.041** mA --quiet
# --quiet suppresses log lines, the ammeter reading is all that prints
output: **9** mA
